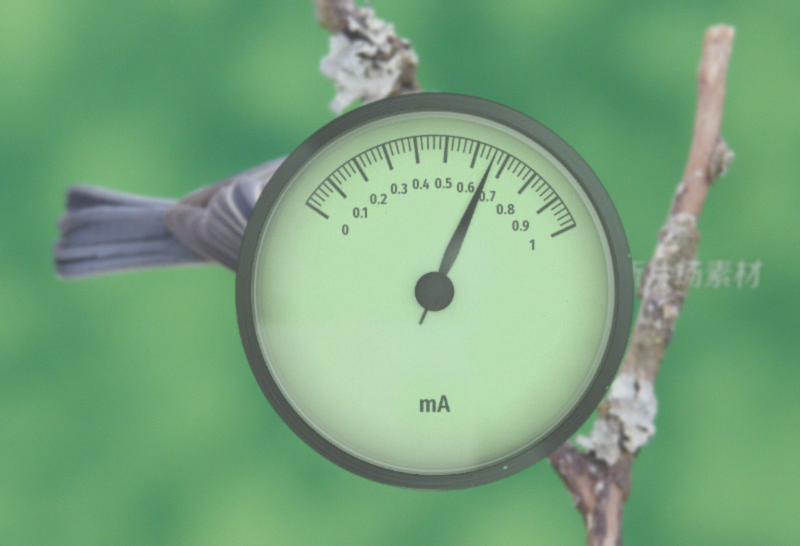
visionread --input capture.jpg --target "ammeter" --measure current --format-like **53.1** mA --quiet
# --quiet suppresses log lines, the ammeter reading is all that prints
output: **0.66** mA
